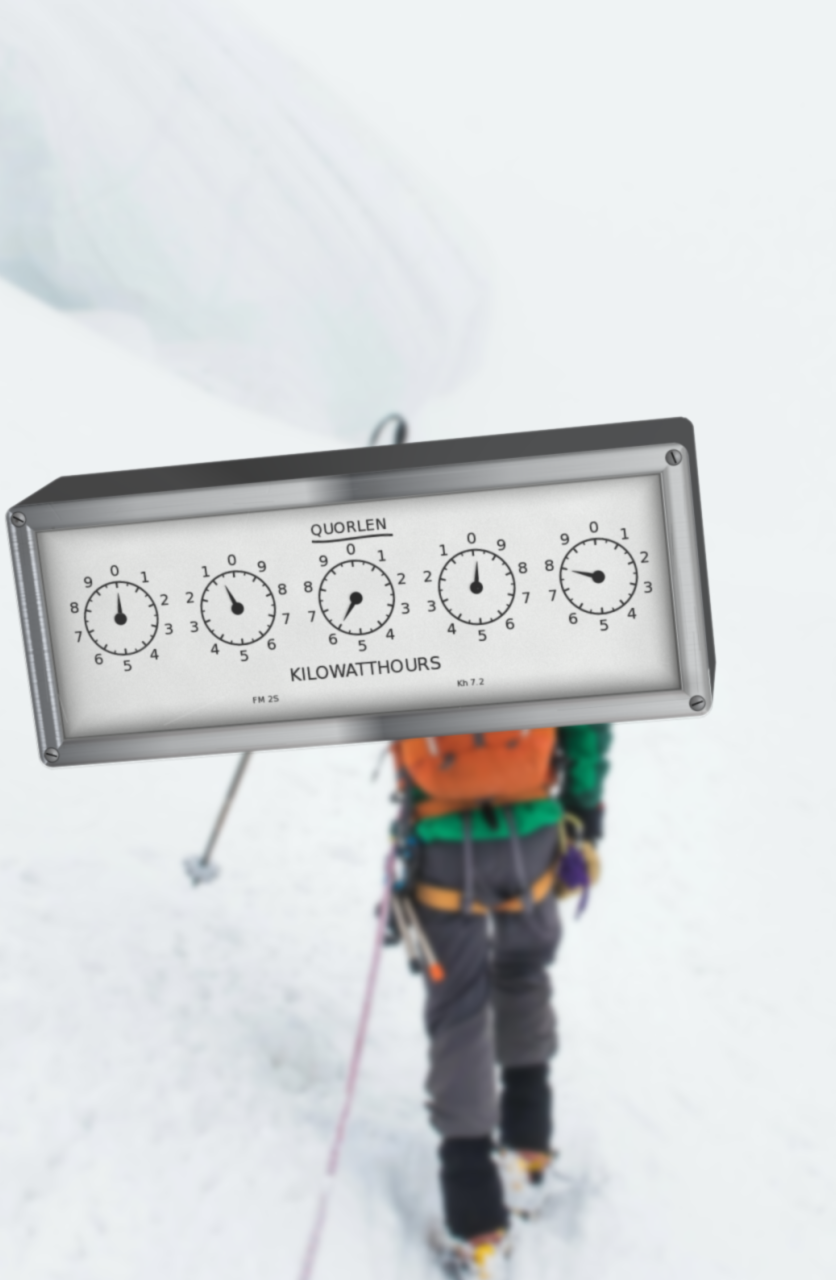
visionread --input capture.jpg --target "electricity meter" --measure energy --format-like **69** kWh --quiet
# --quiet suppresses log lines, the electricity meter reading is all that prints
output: **598** kWh
